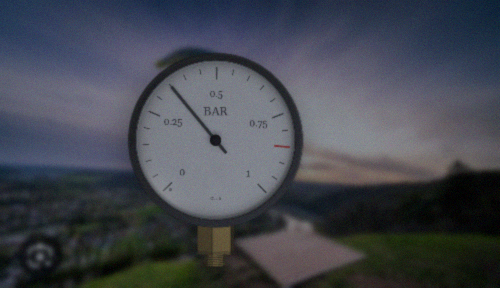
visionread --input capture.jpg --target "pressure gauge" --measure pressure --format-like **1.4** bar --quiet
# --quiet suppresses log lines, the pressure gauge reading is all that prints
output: **0.35** bar
